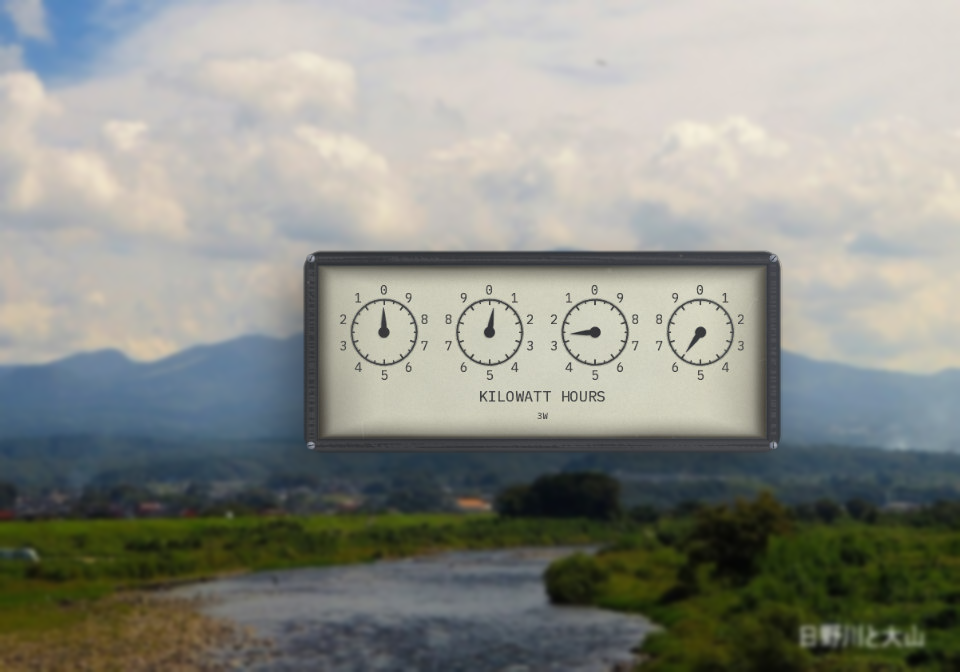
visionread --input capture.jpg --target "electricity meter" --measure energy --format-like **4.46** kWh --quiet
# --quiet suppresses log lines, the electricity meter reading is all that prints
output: **26** kWh
